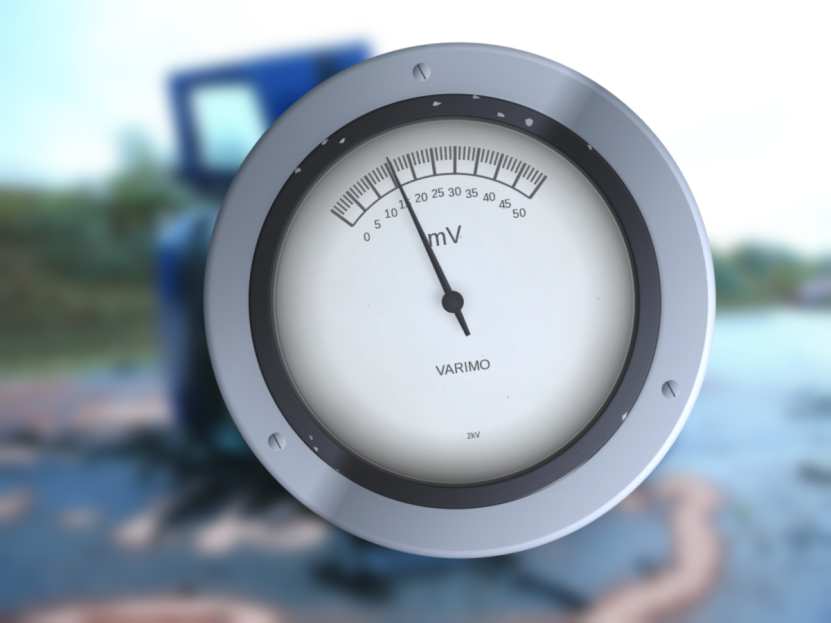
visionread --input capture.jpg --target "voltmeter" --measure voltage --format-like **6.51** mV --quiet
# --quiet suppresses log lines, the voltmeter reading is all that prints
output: **16** mV
